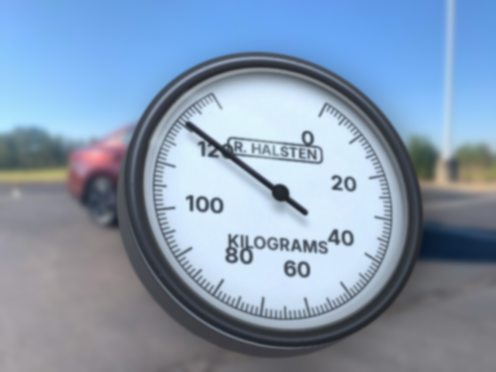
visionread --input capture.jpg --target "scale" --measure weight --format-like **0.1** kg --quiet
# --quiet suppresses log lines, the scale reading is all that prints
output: **120** kg
